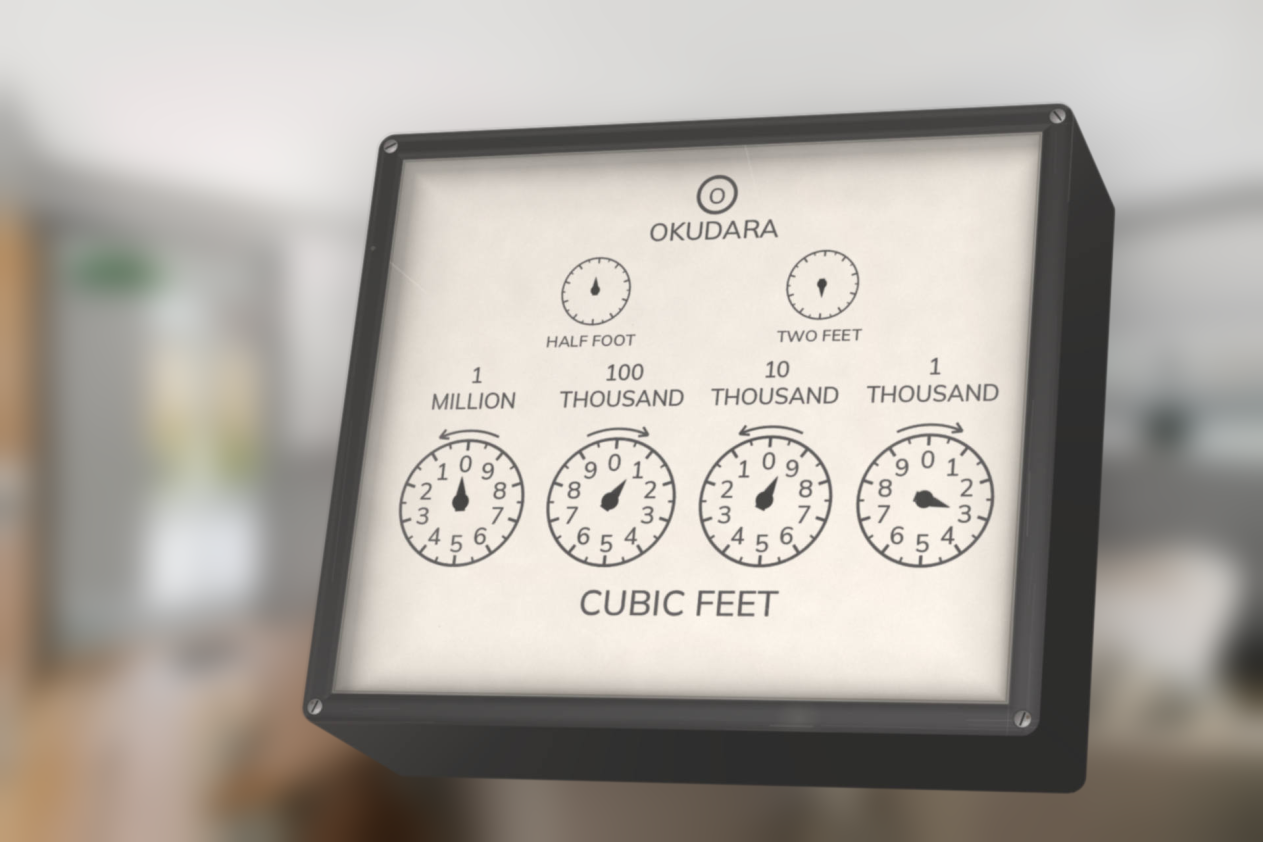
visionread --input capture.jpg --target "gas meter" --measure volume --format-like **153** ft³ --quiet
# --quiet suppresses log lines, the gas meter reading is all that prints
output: **9300** ft³
